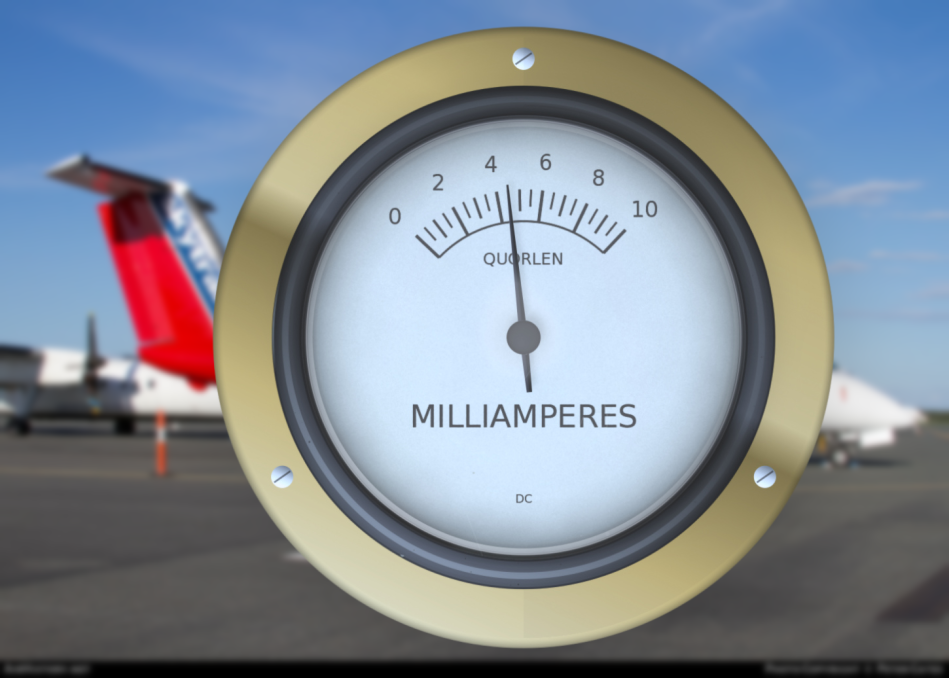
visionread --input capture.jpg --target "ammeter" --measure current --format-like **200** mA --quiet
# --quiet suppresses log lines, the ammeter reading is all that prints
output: **4.5** mA
